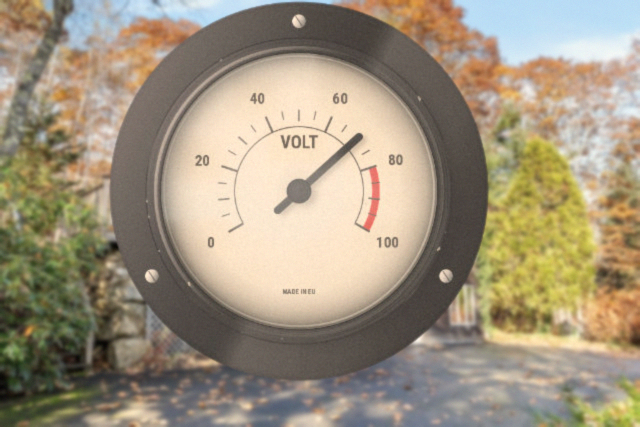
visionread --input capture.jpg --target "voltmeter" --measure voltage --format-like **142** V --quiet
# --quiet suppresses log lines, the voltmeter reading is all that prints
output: **70** V
